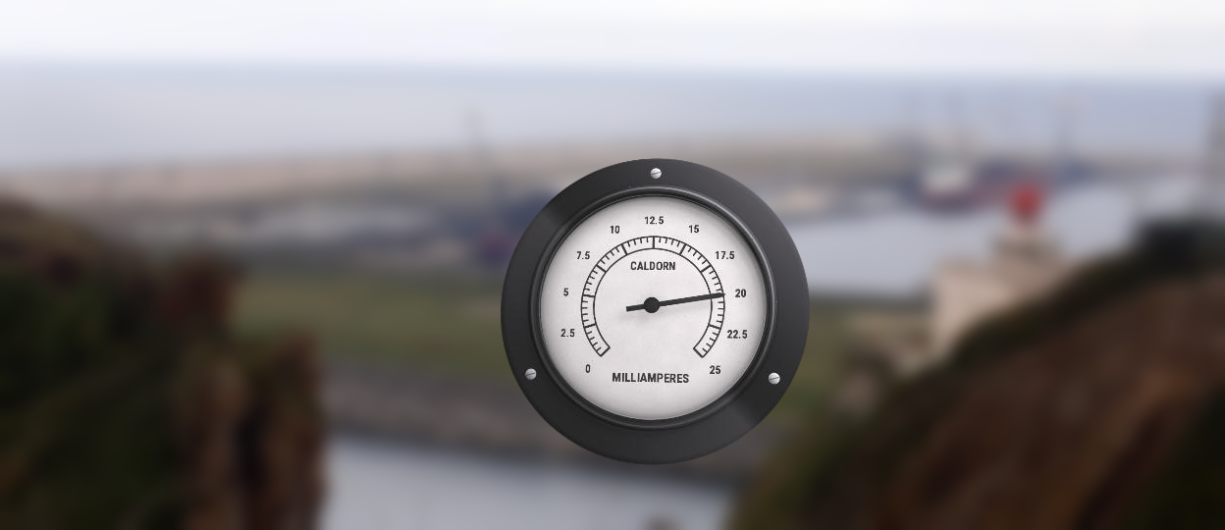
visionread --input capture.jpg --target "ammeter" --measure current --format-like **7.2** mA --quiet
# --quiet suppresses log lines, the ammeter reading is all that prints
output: **20** mA
